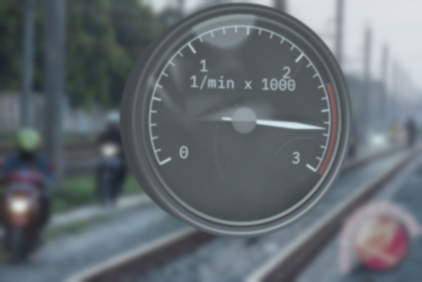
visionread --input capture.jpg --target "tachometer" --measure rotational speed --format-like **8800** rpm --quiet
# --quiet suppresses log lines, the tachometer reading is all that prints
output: **2650** rpm
